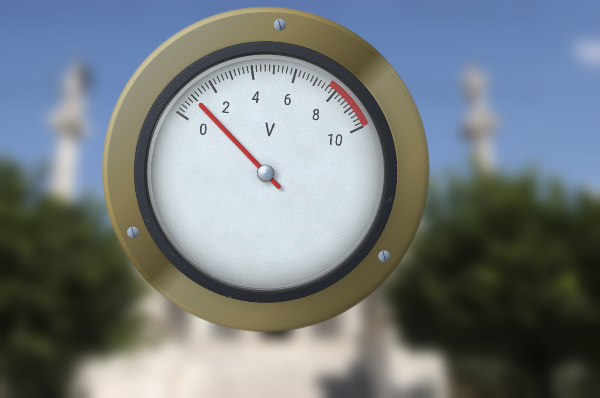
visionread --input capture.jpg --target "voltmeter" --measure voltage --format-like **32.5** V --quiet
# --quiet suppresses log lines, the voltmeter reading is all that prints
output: **1** V
